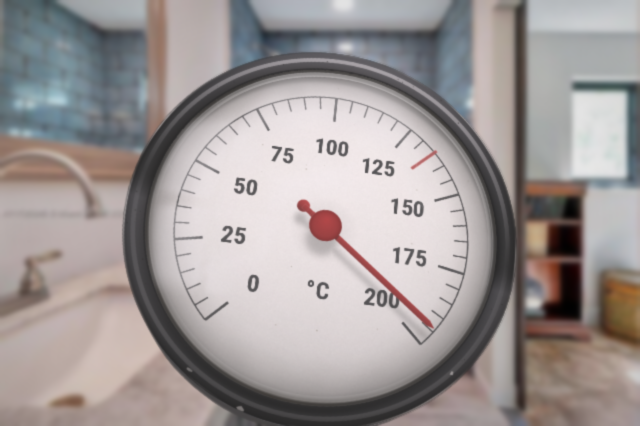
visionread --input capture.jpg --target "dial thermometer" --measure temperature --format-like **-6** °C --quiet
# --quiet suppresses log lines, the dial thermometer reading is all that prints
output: **195** °C
